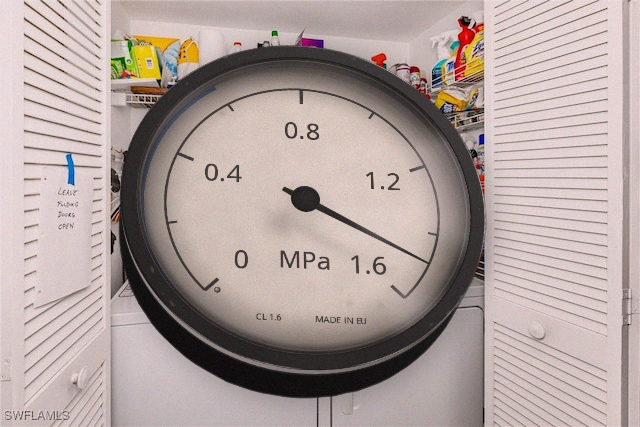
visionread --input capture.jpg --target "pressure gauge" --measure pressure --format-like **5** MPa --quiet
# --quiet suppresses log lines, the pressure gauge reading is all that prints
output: **1.5** MPa
